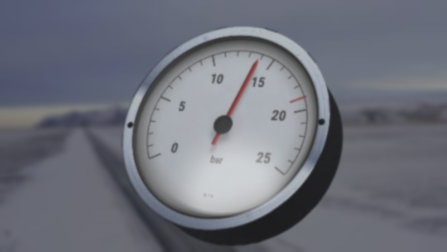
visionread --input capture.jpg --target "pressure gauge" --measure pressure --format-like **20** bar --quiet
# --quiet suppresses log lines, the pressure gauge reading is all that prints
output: **14** bar
